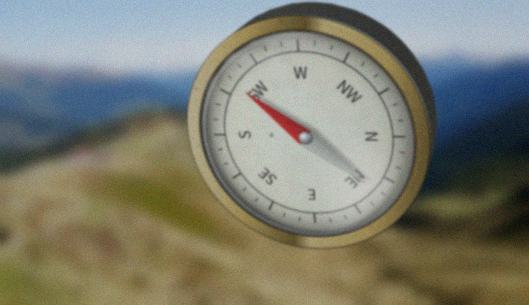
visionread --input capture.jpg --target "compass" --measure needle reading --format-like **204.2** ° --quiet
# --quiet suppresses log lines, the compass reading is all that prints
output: **220** °
